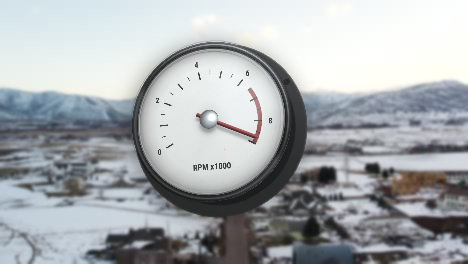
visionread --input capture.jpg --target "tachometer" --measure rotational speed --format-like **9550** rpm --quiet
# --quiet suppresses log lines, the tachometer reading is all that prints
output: **8750** rpm
